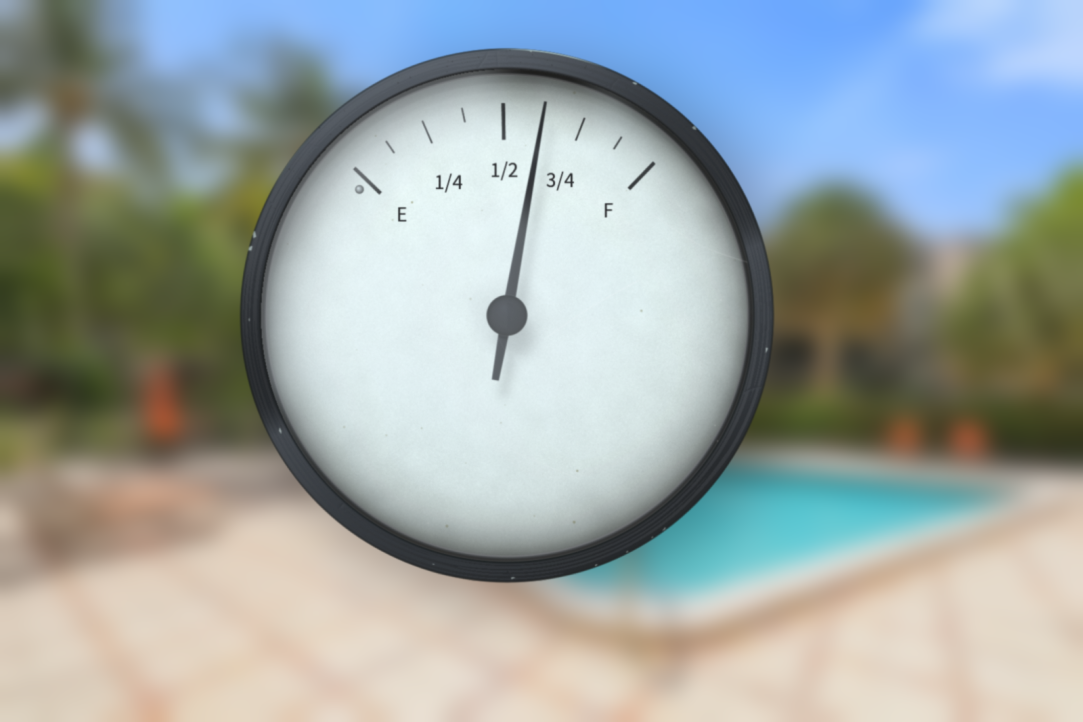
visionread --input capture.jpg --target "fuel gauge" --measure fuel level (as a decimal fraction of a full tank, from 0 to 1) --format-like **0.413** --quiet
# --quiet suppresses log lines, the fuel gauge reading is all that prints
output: **0.625**
